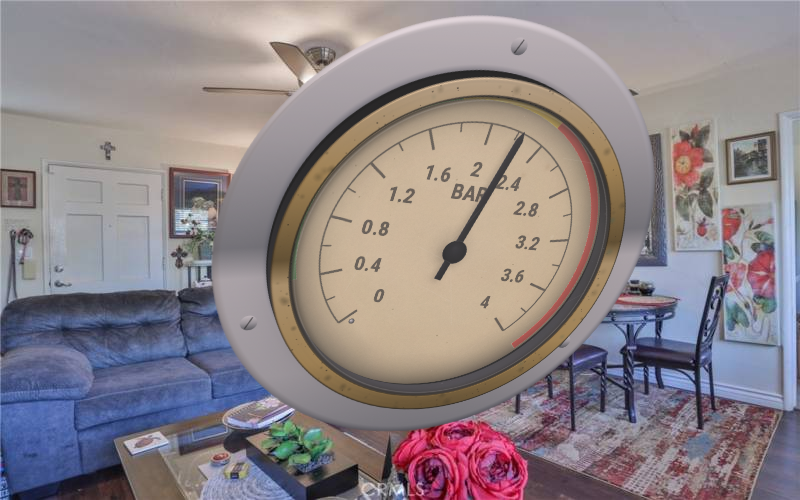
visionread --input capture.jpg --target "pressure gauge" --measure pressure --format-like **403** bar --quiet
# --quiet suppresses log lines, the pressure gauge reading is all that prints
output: **2.2** bar
